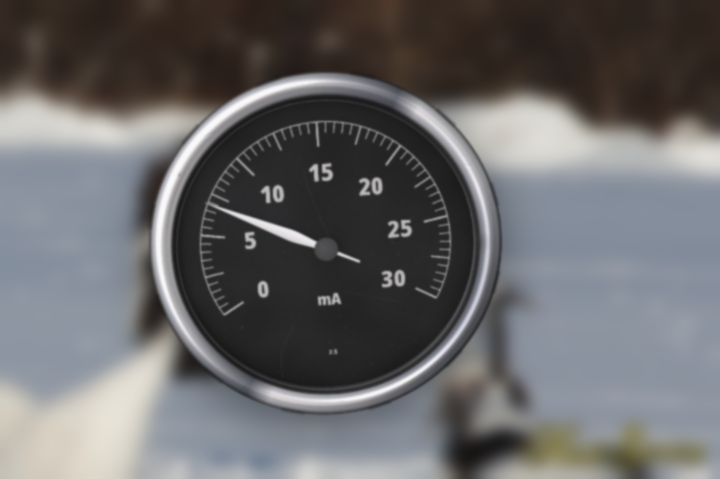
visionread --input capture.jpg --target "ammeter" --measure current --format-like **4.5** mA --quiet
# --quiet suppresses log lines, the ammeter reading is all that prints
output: **7** mA
